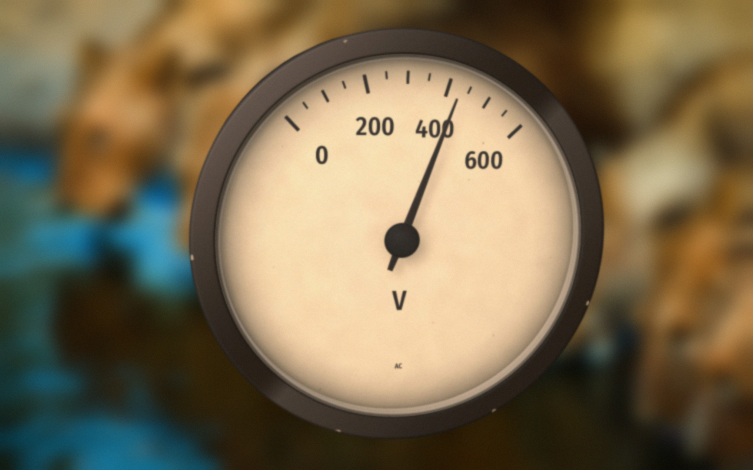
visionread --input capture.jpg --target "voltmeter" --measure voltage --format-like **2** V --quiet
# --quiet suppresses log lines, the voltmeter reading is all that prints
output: **425** V
